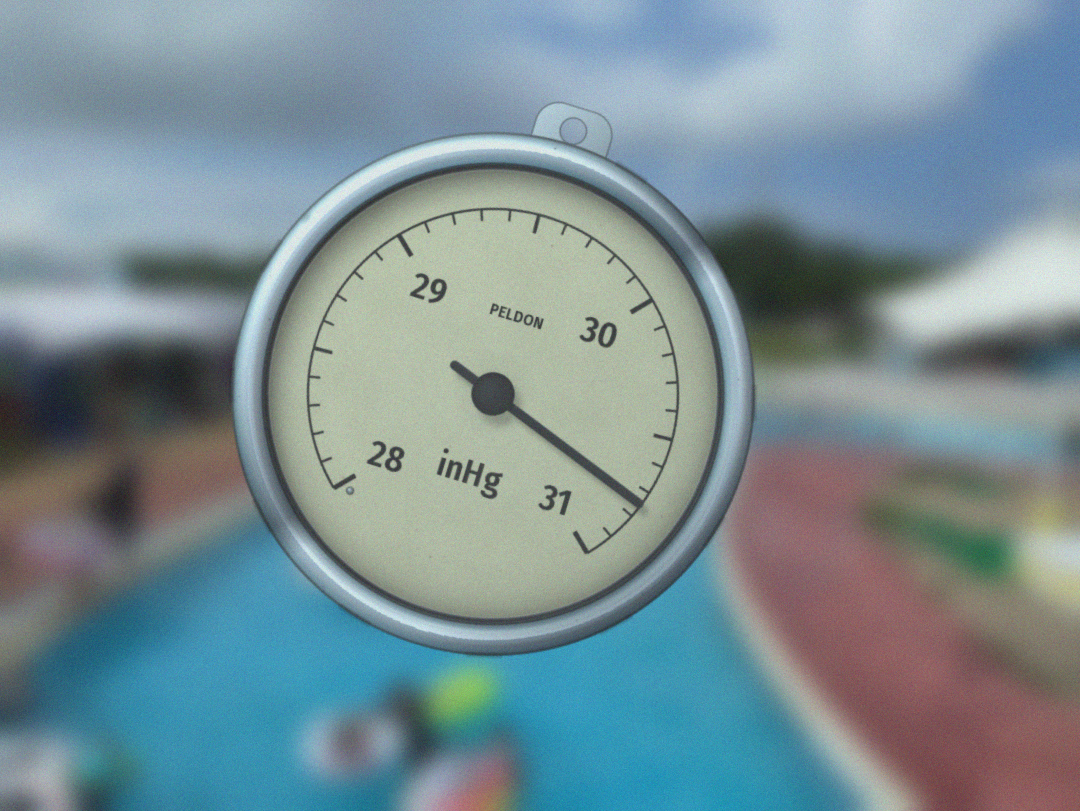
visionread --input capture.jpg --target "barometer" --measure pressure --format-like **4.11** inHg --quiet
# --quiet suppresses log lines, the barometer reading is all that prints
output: **30.75** inHg
